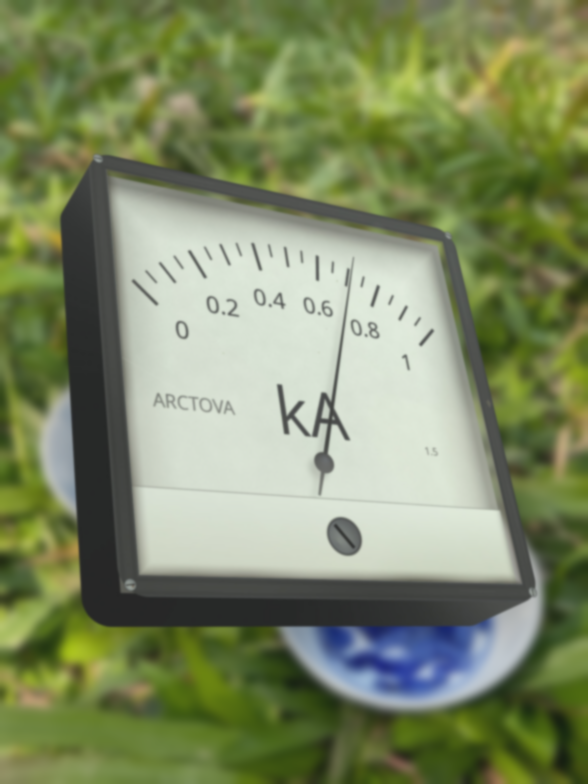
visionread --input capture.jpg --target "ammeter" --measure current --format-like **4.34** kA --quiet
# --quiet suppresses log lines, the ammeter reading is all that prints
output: **0.7** kA
